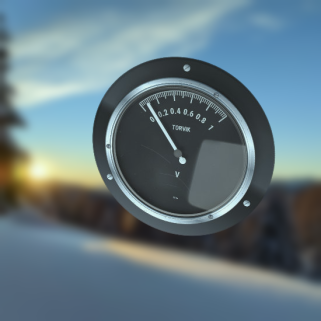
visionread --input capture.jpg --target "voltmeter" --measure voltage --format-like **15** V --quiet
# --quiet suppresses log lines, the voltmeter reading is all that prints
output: **0.1** V
